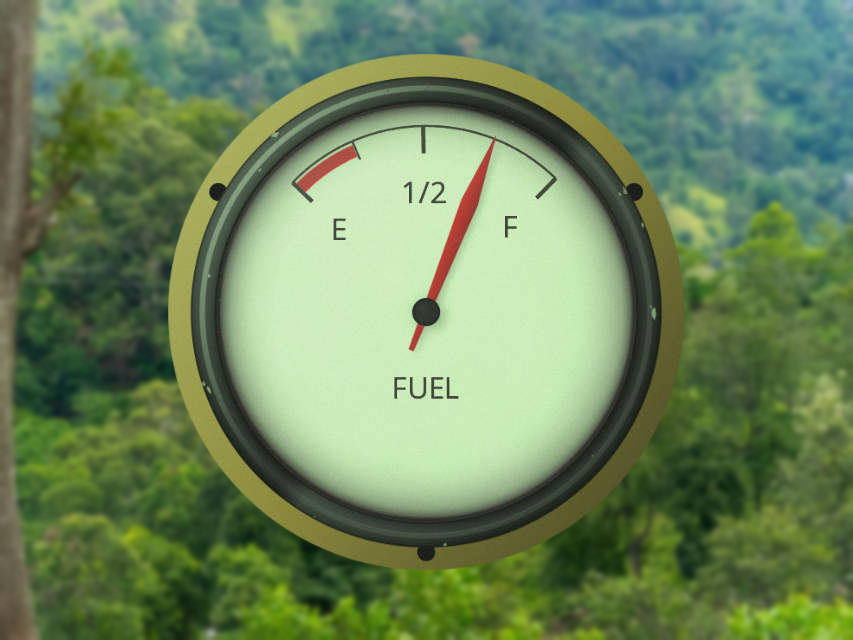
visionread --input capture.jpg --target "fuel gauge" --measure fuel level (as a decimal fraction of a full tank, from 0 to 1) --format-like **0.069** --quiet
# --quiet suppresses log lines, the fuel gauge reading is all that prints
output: **0.75**
